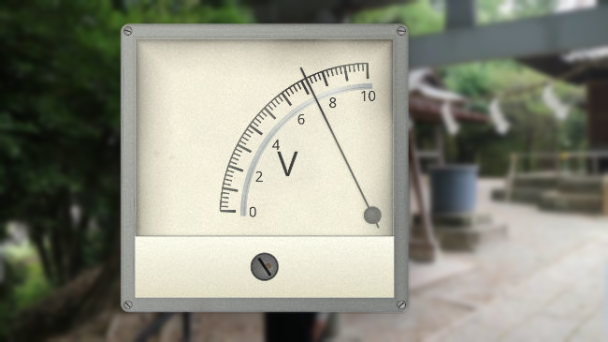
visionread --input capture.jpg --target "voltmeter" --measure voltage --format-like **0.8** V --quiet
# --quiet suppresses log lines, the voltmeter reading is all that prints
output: **7.2** V
